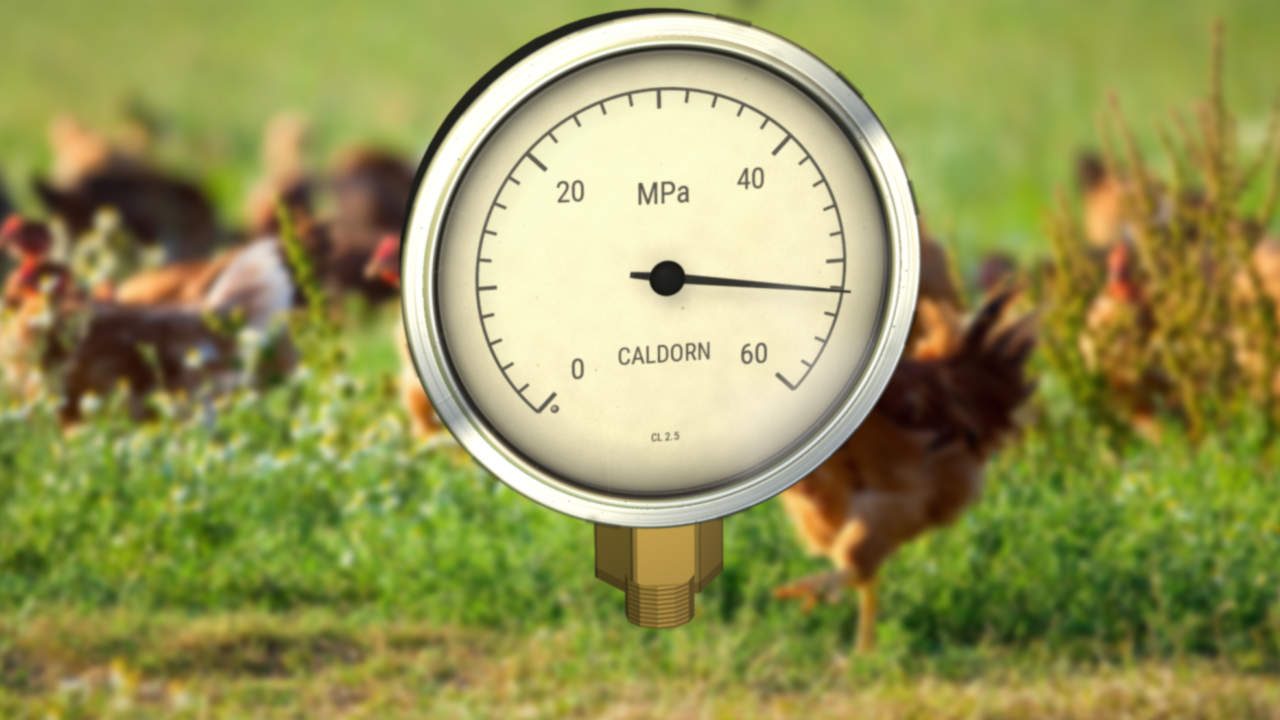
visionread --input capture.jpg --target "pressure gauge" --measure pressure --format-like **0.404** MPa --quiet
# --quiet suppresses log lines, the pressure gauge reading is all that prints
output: **52** MPa
